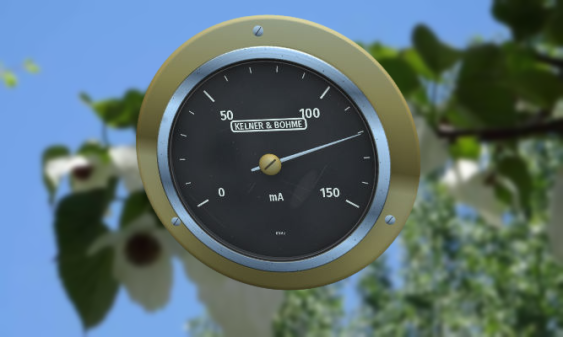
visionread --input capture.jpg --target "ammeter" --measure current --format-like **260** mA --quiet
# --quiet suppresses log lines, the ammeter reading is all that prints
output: **120** mA
